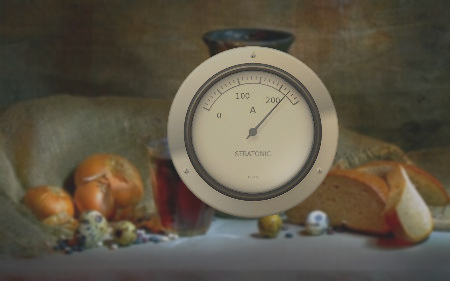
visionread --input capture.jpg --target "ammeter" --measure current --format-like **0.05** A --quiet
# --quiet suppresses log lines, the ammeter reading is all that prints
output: **220** A
